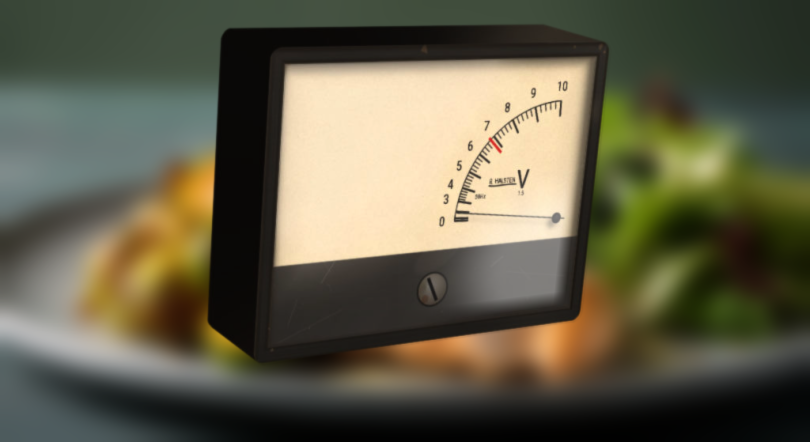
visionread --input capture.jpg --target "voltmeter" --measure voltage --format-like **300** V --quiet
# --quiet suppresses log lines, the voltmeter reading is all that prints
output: **2** V
